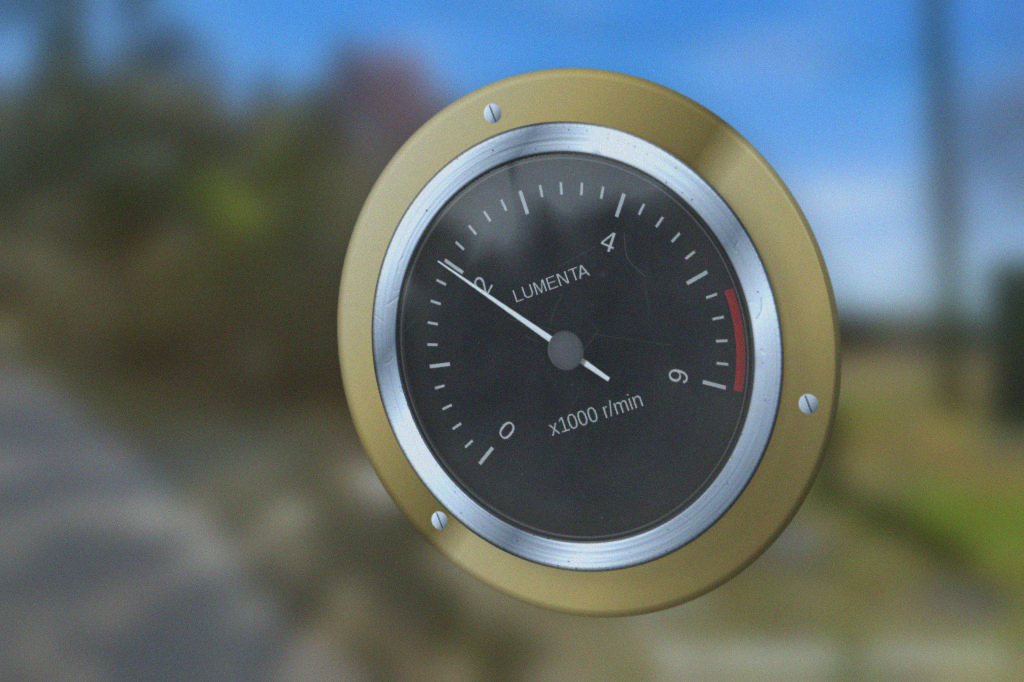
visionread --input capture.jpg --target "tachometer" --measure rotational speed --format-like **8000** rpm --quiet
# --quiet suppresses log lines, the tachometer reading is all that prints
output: **2000** rpm
